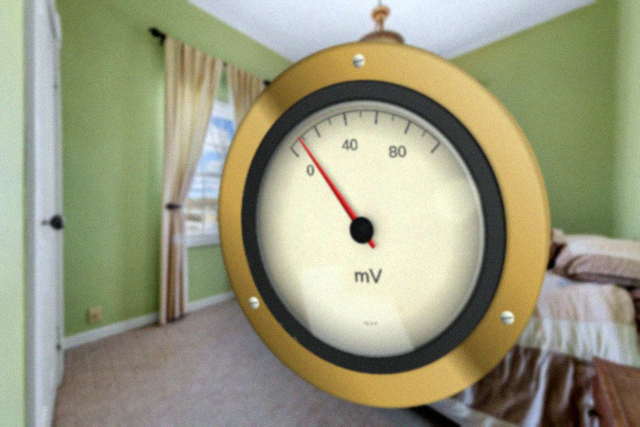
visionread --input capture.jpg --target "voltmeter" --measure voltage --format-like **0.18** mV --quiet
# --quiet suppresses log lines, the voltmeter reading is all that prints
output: **10** mV
